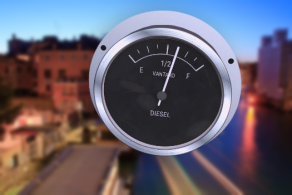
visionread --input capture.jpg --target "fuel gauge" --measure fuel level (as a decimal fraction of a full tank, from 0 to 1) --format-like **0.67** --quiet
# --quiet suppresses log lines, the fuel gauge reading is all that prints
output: **0.625**
